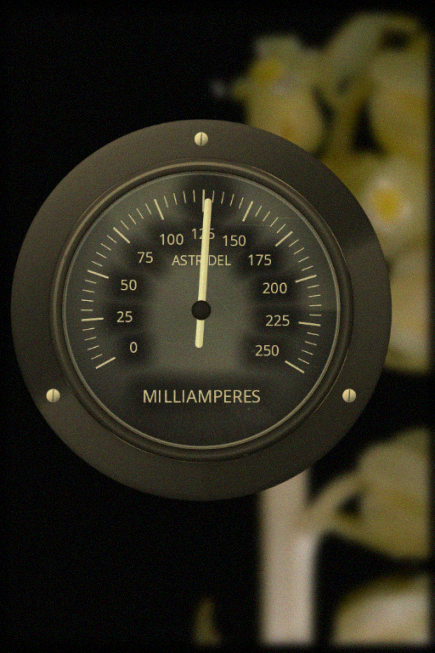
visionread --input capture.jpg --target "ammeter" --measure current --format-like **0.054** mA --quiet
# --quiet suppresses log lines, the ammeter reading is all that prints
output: **127.5** mA
